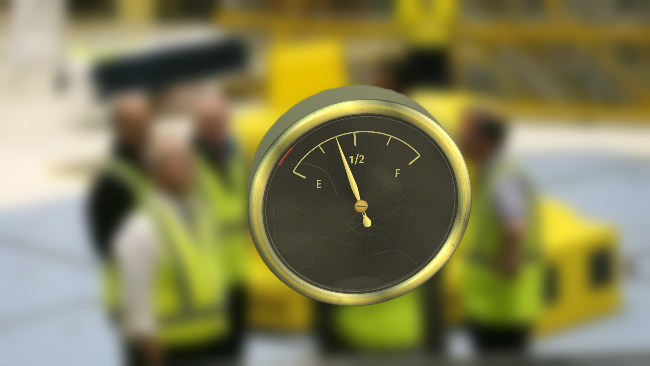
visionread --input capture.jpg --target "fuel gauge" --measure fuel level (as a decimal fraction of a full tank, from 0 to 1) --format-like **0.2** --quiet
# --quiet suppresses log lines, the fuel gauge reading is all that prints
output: **0.375**
